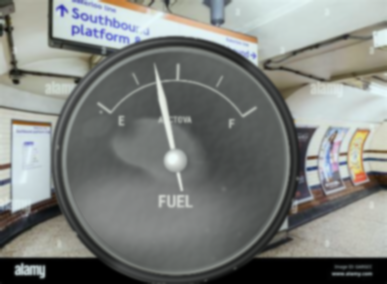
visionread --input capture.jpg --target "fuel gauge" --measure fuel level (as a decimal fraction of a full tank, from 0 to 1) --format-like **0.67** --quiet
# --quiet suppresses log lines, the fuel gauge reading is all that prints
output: **0.375**
